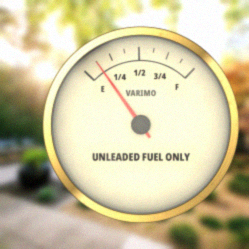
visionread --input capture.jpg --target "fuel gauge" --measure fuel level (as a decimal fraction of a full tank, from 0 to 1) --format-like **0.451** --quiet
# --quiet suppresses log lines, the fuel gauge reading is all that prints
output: **0.125**
